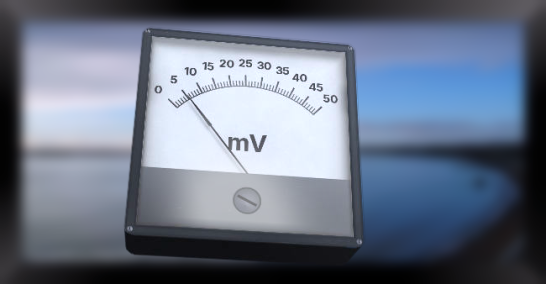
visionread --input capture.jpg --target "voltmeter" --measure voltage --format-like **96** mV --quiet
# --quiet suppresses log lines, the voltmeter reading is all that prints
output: **5** mV
